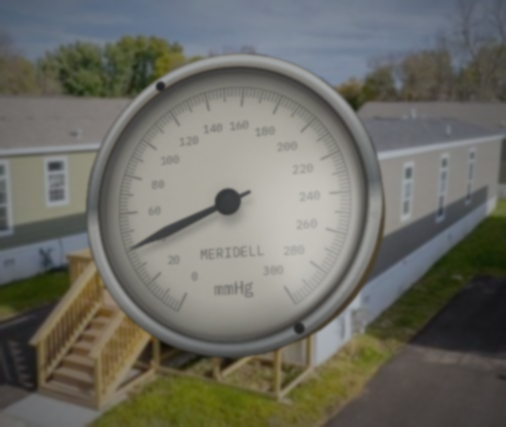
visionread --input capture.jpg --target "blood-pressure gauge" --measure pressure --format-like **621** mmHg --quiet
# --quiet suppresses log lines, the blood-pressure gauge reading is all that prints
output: **40** mmHg
